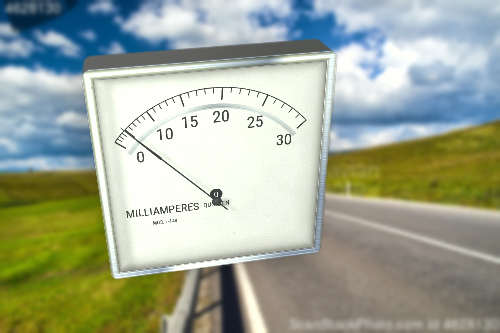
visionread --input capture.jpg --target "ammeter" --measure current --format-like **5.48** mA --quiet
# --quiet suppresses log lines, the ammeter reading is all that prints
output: **5** mA
